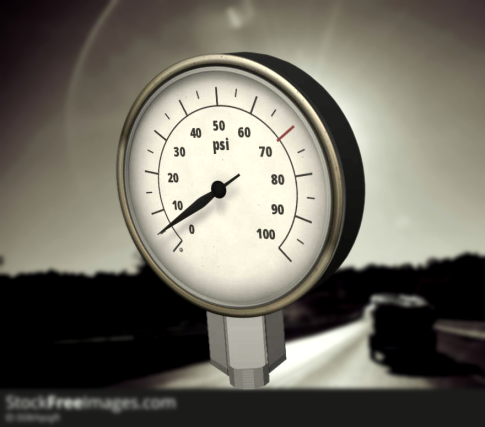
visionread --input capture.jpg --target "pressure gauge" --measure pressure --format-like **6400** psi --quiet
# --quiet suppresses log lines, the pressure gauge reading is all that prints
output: **5** psi
